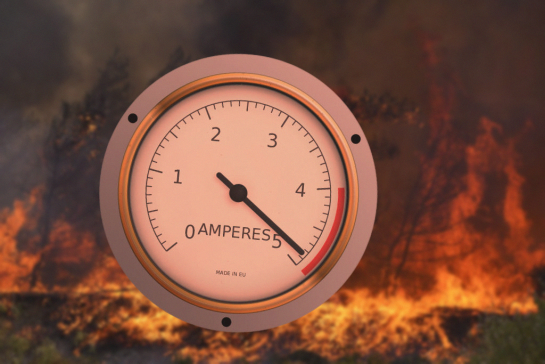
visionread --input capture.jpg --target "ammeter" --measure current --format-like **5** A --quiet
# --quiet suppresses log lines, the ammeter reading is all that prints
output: **4.85** A
